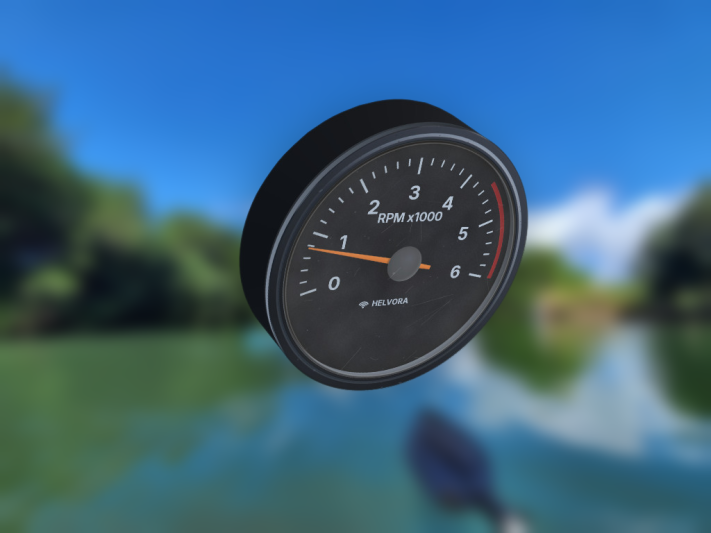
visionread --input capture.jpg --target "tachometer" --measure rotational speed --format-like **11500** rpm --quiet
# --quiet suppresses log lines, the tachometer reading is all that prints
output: **800** rpm
